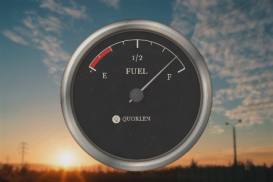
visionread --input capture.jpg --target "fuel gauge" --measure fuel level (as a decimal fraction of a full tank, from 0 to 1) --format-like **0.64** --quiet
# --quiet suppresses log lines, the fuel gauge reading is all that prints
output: **0.875**
